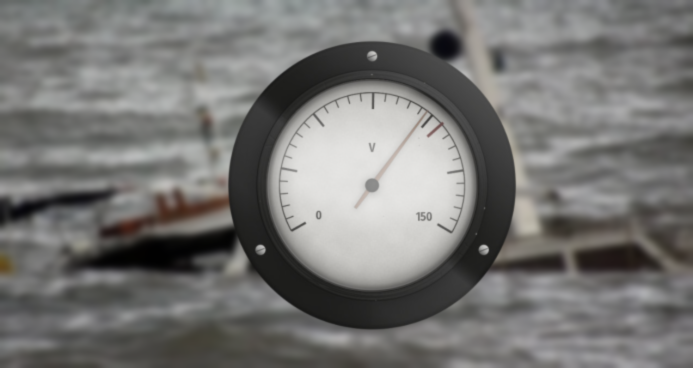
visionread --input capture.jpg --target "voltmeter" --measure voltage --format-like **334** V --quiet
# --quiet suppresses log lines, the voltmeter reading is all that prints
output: **97.5** V
